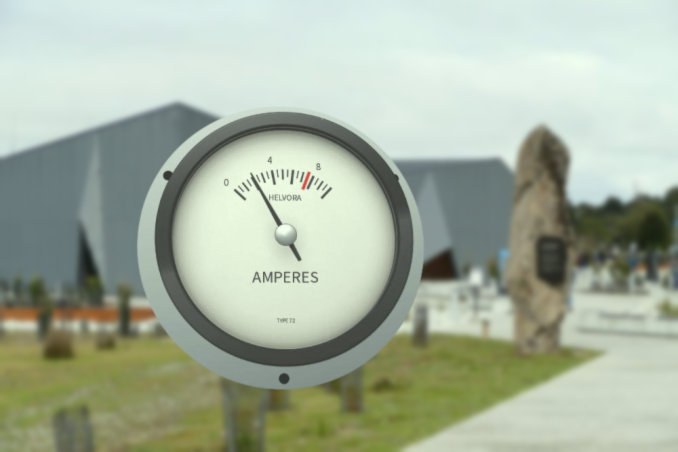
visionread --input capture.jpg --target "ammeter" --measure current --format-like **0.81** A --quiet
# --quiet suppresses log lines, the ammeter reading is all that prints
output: **2** A
